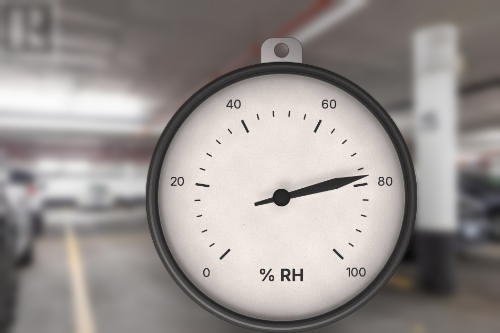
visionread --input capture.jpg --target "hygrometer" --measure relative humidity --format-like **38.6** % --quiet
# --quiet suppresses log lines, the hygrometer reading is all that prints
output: **78** %
